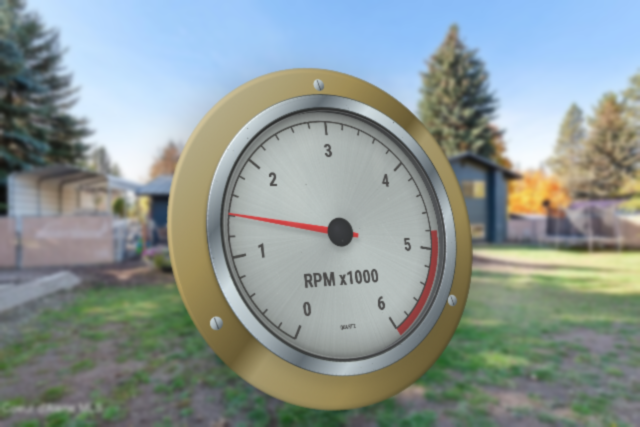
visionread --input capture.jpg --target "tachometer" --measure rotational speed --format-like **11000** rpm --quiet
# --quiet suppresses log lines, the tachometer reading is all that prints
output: **1400** rpm
